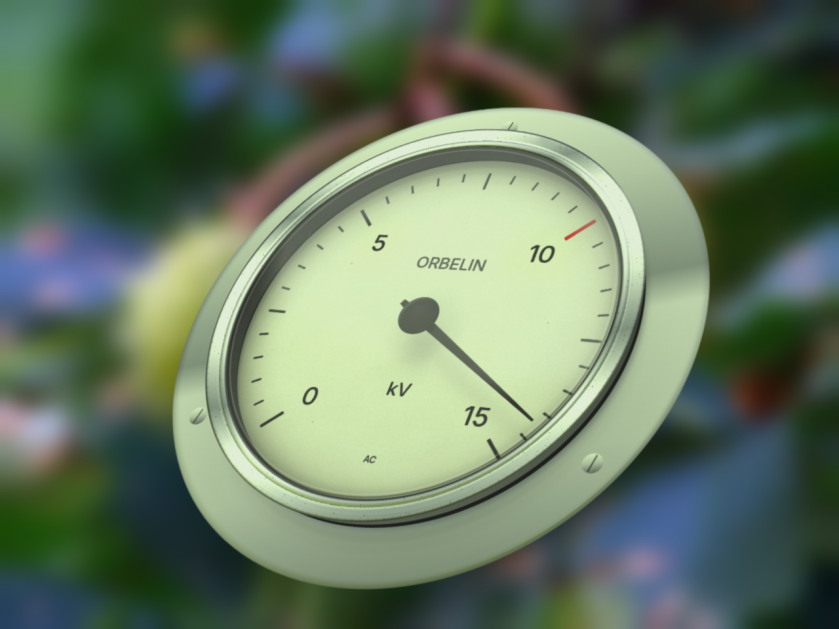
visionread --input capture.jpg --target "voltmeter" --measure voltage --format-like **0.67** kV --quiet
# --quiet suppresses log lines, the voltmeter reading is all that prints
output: **14.25** kV
